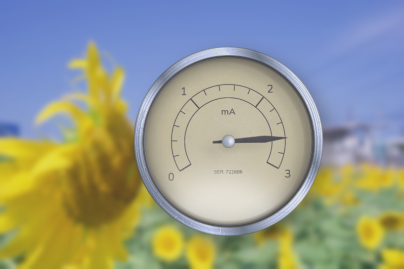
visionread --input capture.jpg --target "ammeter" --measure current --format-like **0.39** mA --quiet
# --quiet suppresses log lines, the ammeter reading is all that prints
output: **2.6** mA
